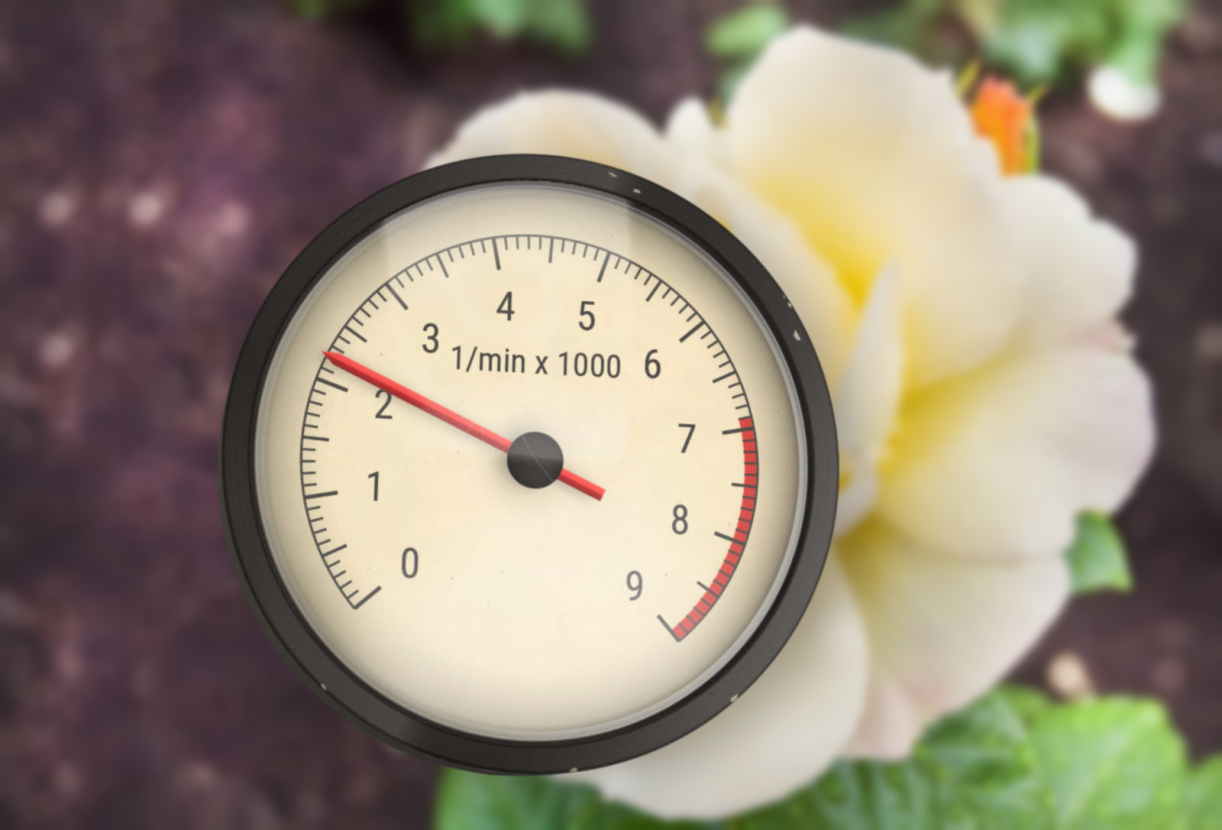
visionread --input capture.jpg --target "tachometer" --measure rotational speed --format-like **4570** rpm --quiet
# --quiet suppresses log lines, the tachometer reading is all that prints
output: **2200** rpm
